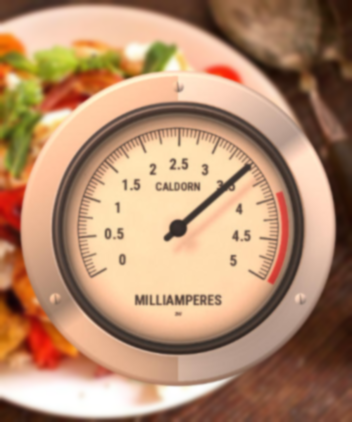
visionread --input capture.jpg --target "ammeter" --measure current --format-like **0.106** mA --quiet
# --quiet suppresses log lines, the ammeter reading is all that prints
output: **3.5** mA
